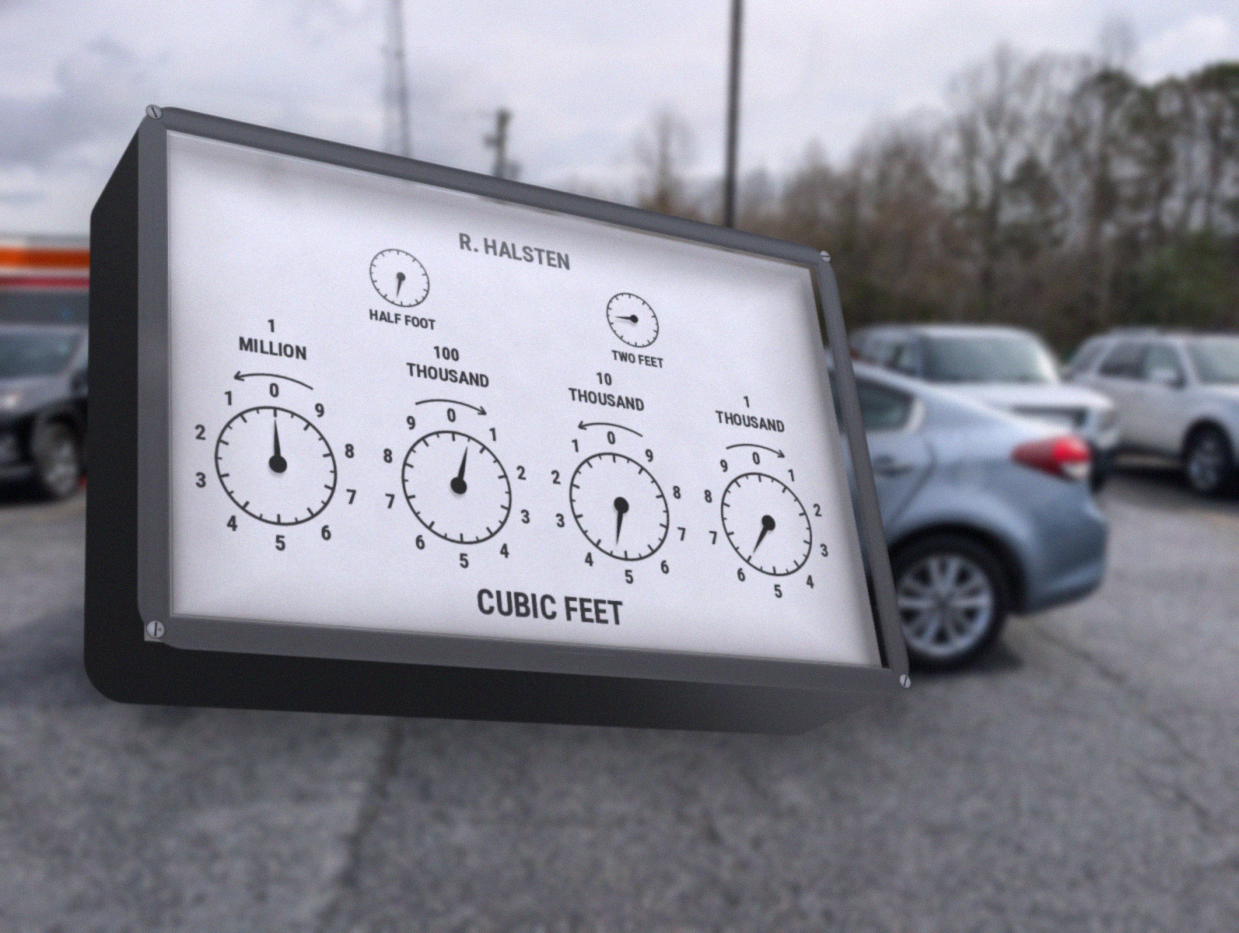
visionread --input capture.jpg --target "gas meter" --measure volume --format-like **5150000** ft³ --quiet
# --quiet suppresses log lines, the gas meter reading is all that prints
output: **4600** ft³
